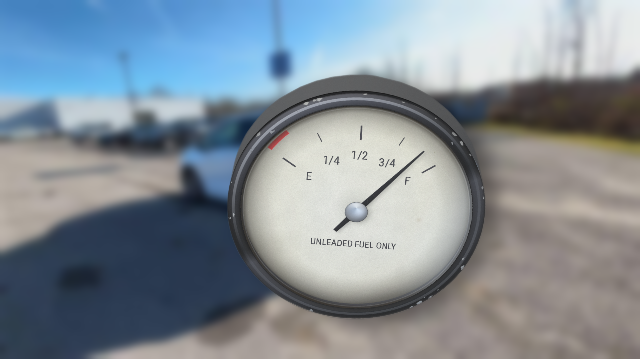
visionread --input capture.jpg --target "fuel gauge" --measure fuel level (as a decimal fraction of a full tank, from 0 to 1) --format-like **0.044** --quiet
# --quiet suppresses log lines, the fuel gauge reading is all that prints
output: **0.875**
